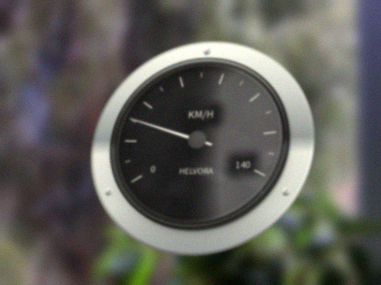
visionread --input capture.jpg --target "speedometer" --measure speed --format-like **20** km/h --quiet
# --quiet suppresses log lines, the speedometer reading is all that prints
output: **30** km/h
